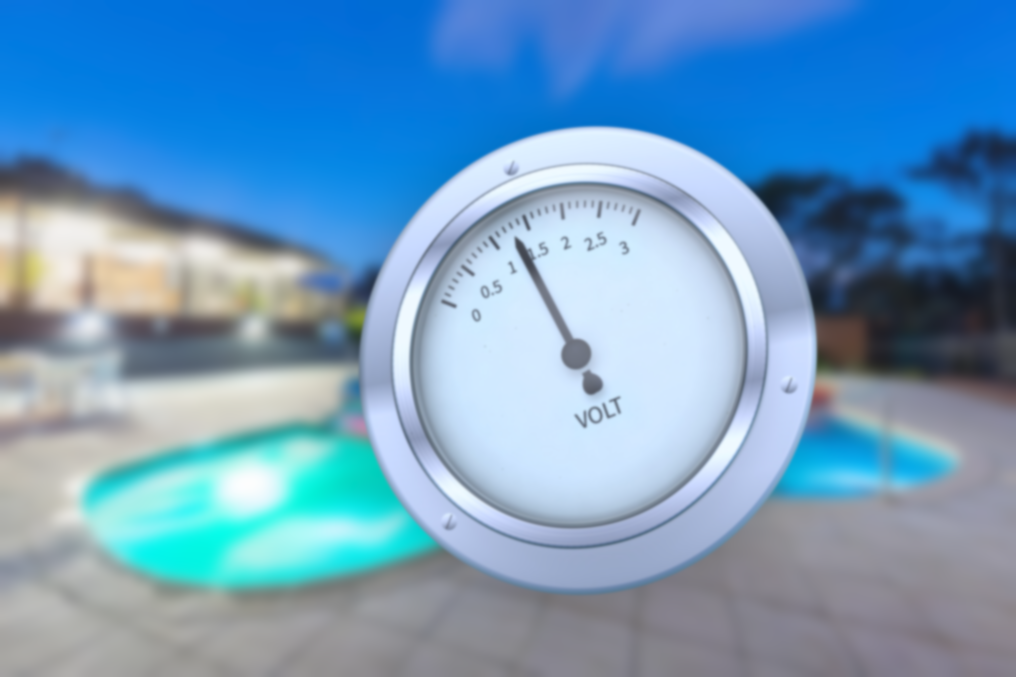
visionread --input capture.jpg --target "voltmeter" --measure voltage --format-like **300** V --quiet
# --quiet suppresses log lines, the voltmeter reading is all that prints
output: **1.3** V
